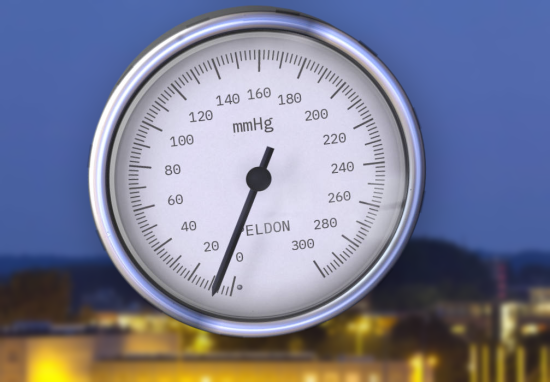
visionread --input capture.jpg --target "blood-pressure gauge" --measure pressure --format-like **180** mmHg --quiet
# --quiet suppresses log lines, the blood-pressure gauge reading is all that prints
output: **8** mmHg
